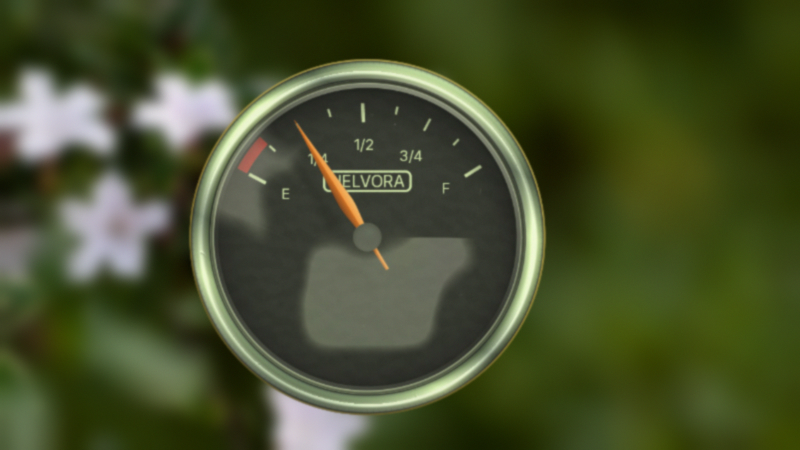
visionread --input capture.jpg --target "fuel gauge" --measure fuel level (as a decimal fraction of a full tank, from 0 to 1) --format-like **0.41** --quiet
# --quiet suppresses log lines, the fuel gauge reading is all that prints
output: **0.25**
